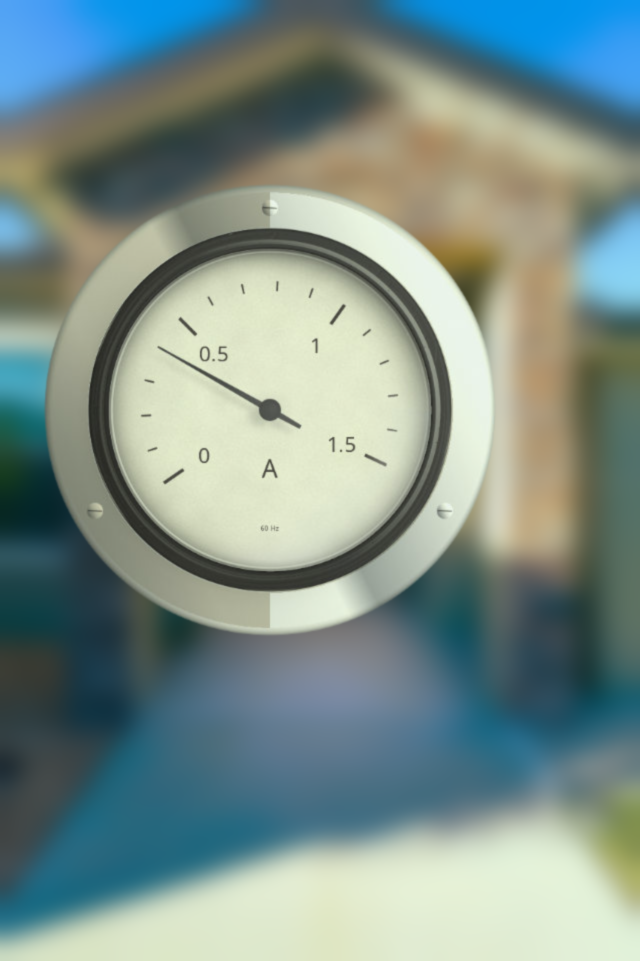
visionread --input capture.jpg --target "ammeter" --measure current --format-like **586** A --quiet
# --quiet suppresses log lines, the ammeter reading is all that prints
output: **0.4** A
